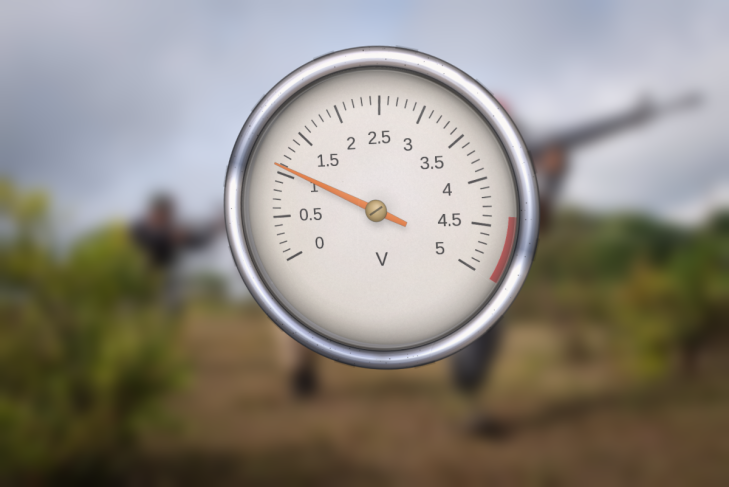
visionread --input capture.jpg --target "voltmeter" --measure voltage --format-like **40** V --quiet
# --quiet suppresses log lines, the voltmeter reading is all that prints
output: **1.1** V
